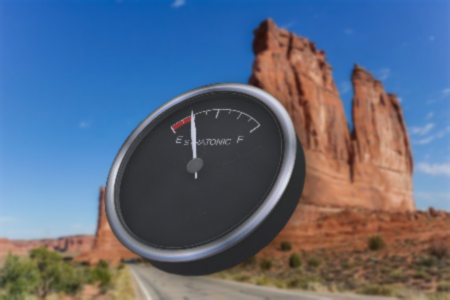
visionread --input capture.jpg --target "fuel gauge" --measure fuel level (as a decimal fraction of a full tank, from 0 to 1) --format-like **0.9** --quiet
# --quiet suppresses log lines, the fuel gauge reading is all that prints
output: **0.25**
